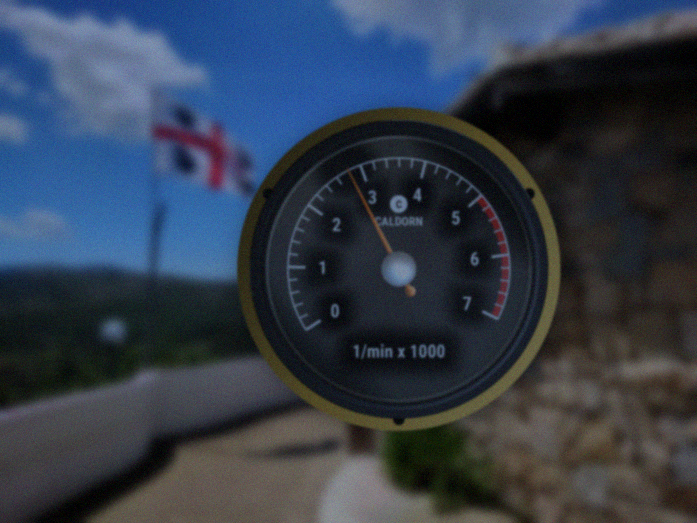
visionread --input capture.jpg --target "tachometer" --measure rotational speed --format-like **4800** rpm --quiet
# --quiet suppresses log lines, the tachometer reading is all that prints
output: **2800** rpm
